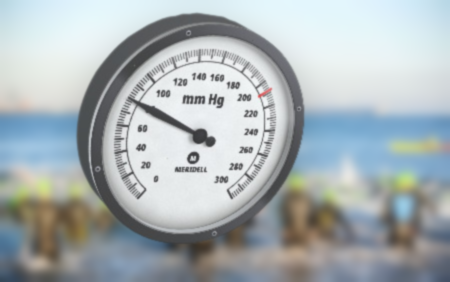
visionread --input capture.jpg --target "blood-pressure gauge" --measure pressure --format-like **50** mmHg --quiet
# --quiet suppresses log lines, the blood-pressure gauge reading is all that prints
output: **80** mmHg
